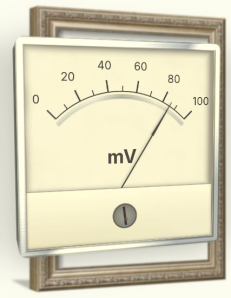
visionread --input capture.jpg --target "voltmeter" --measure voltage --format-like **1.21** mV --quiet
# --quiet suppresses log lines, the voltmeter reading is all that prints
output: **85** mV
